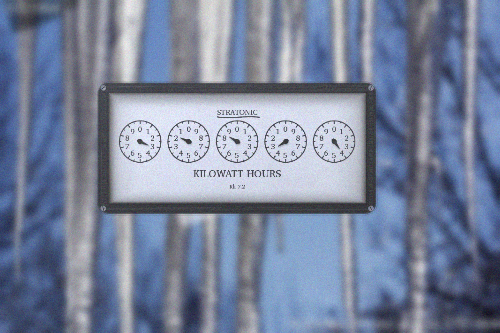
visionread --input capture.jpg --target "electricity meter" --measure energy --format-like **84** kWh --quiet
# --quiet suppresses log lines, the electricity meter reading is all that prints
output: **31834** kWh
